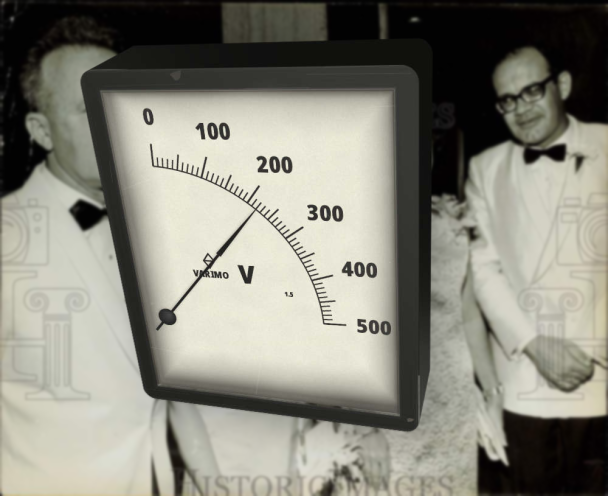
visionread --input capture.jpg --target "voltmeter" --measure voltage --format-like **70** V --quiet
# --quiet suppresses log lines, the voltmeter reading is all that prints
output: **220** V
